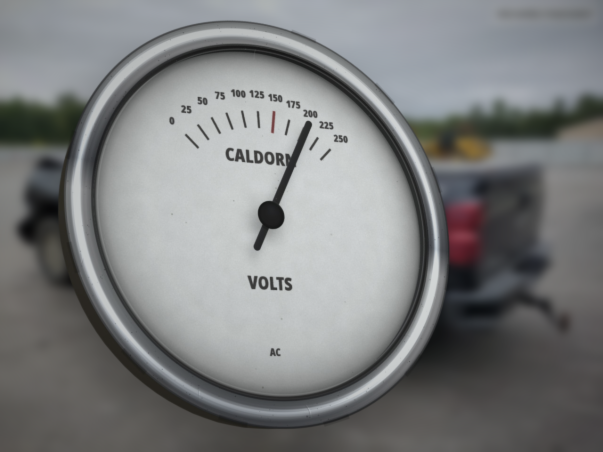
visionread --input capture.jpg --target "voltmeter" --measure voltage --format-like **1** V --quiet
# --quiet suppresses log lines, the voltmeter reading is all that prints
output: **200** V
